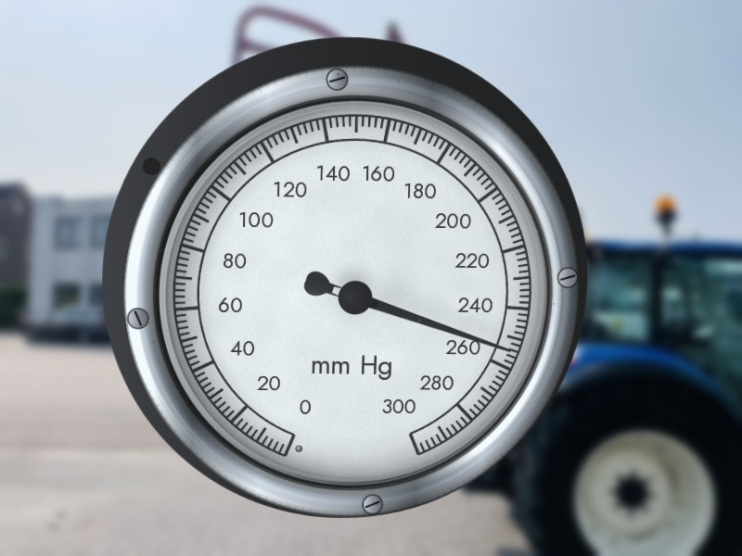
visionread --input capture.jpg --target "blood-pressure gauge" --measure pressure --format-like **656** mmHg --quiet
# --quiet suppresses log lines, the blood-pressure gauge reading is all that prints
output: **254** mmHg
